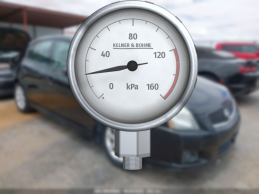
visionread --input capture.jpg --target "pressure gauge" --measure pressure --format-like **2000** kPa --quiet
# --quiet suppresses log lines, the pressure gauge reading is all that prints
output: **20** kPa
